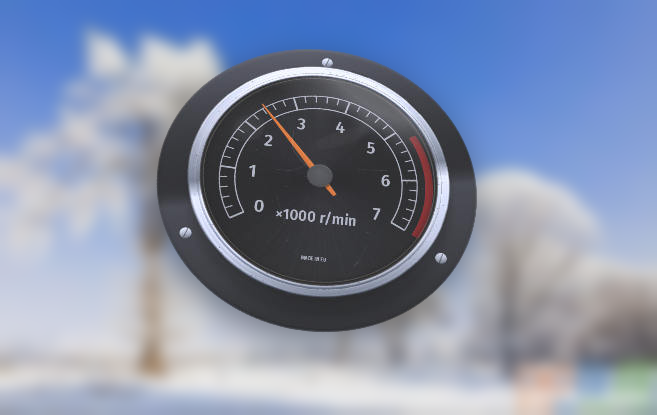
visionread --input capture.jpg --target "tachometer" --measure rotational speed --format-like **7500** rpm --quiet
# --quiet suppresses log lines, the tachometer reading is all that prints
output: **2400** rpm
